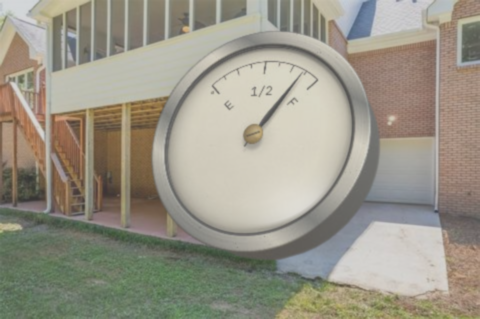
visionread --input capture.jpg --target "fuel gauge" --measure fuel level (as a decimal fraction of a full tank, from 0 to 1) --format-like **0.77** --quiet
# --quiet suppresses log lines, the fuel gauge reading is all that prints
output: **0.875**
